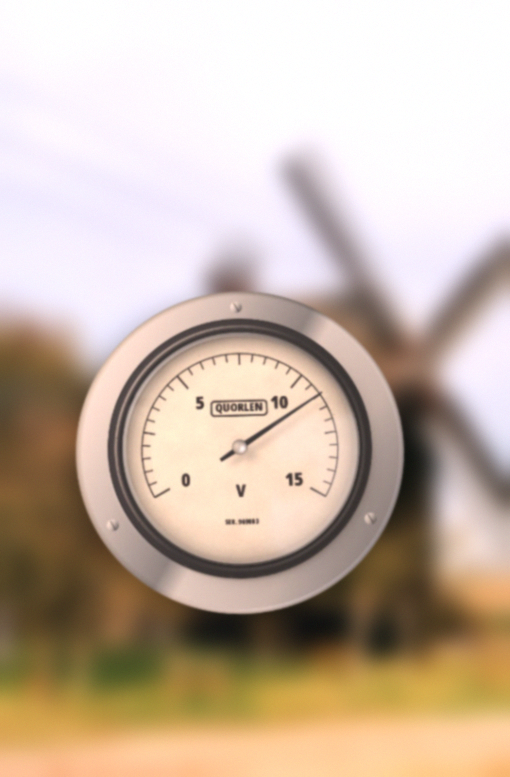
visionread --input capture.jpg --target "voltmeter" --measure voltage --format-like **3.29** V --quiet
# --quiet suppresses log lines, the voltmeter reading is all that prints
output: **11** V
